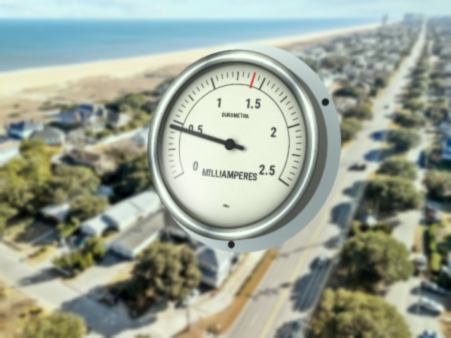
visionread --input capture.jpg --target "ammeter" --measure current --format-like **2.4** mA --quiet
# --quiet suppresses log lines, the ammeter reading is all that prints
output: **0.45** mA
